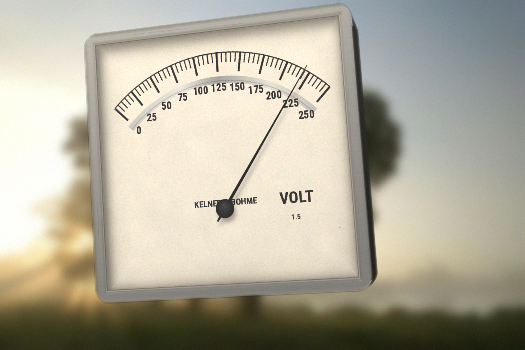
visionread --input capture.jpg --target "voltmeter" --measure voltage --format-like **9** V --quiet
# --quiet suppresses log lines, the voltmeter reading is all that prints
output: **220** V
